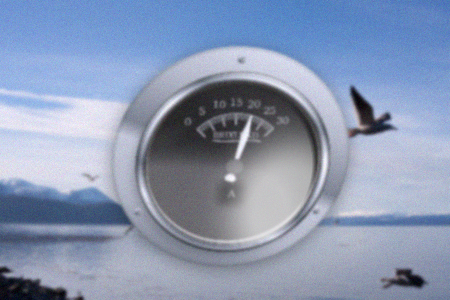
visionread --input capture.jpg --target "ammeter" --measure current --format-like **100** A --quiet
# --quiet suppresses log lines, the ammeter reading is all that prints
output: **20** A
